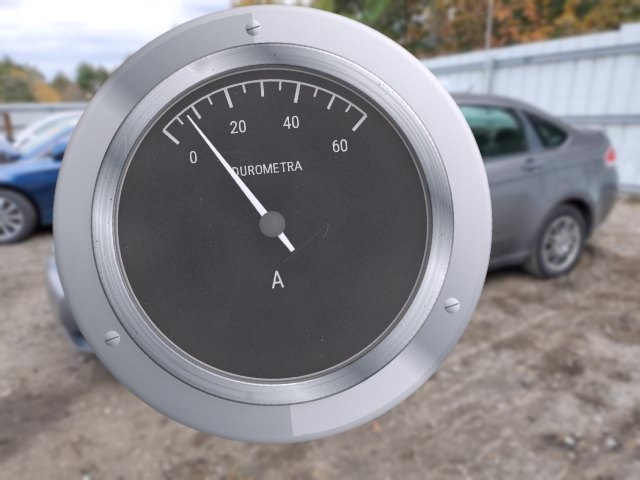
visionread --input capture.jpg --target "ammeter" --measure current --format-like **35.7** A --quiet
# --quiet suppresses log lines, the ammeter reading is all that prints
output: **7.5** A
